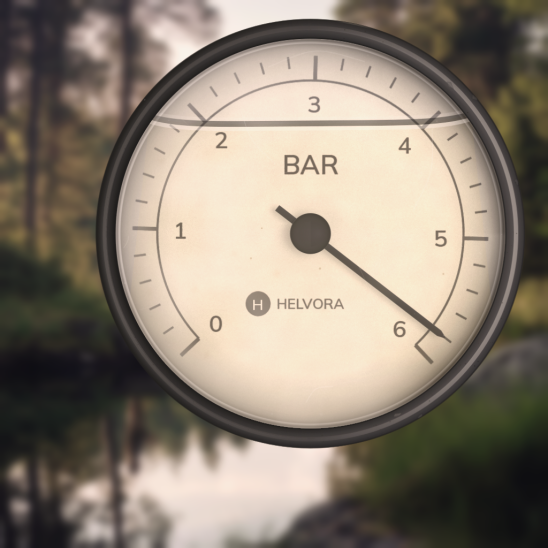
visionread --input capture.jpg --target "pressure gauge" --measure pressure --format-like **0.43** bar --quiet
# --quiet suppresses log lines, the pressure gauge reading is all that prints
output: **5.8** bar
